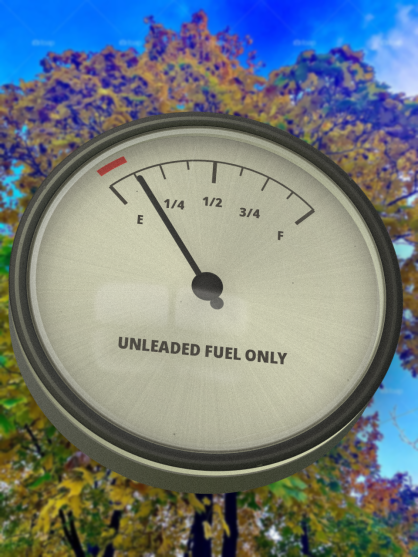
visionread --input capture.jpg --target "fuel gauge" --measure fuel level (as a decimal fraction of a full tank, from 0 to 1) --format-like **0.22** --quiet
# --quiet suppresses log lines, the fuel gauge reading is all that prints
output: **0.125**
